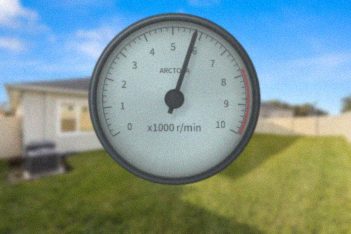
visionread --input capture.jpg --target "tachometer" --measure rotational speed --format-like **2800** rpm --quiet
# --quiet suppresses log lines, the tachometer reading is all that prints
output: **5800** rpm
